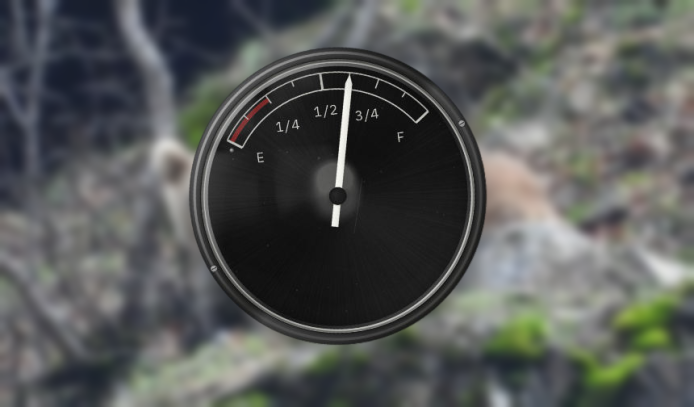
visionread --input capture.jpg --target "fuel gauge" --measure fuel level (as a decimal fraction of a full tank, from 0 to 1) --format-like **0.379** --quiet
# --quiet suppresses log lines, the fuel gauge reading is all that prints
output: **0.625**
